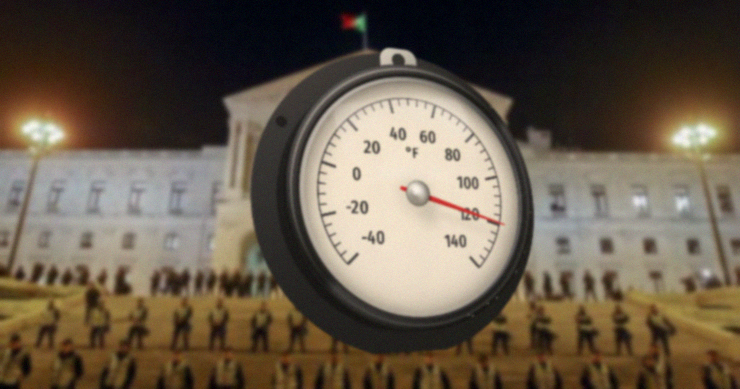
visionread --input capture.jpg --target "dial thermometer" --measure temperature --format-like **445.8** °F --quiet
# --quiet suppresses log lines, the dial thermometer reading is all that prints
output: **120** °F
